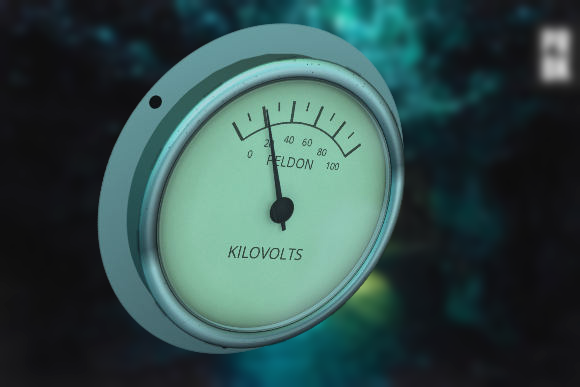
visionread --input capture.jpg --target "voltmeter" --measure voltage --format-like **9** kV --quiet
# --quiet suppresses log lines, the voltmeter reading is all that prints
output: **20** kV
